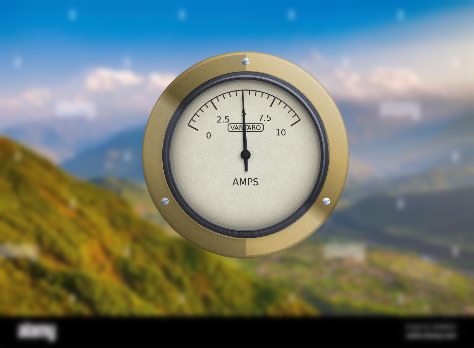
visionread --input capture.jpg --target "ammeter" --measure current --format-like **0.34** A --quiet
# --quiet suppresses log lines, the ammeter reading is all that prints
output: **5** A
